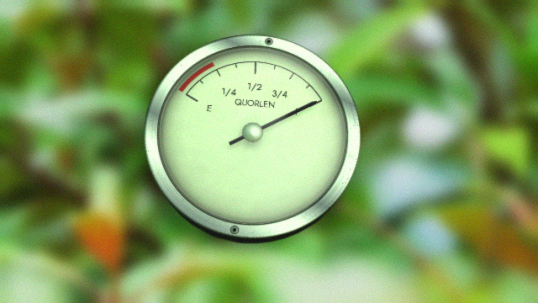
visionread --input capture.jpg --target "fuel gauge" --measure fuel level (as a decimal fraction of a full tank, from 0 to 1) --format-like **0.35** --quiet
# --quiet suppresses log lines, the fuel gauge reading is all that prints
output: **1**
